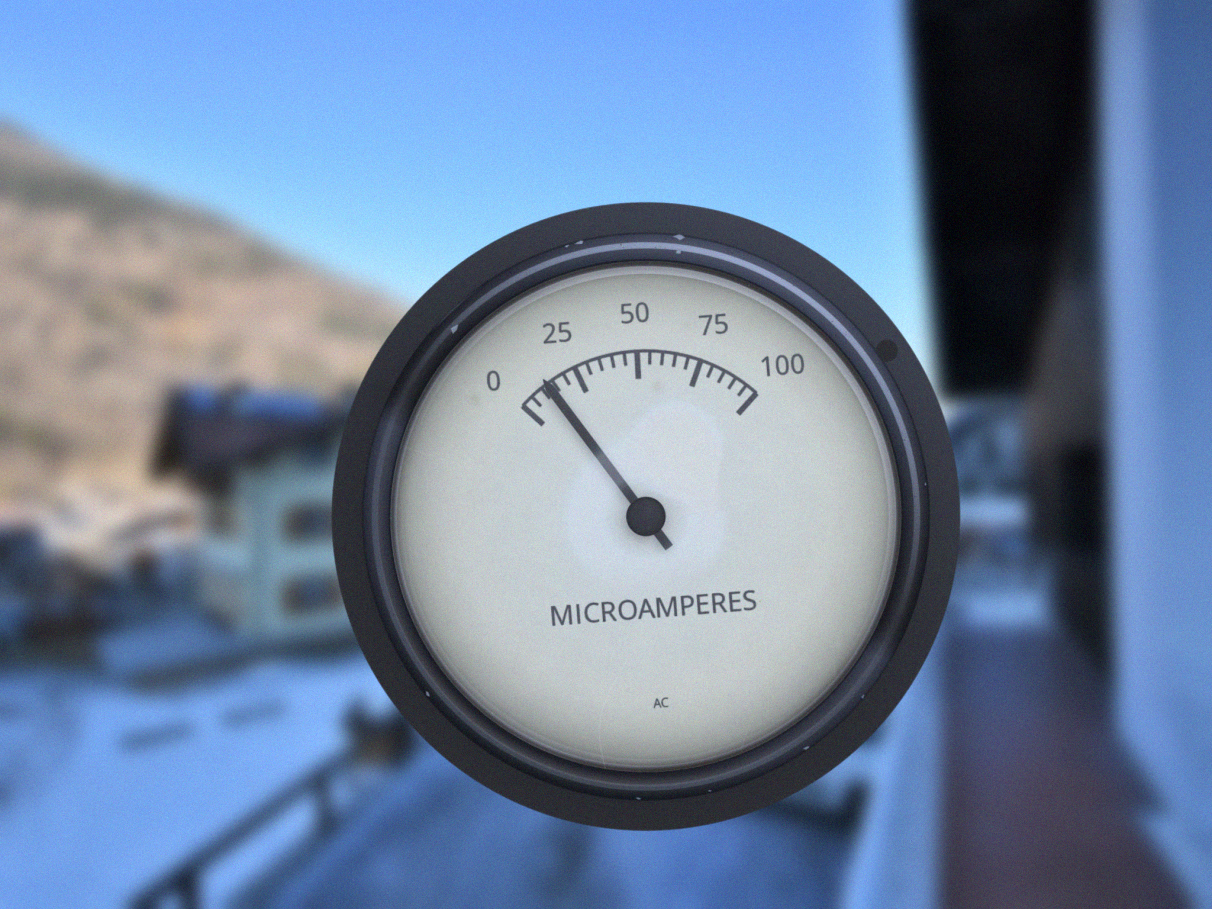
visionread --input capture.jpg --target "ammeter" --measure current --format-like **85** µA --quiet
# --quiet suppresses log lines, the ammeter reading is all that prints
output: **12.5** µA
